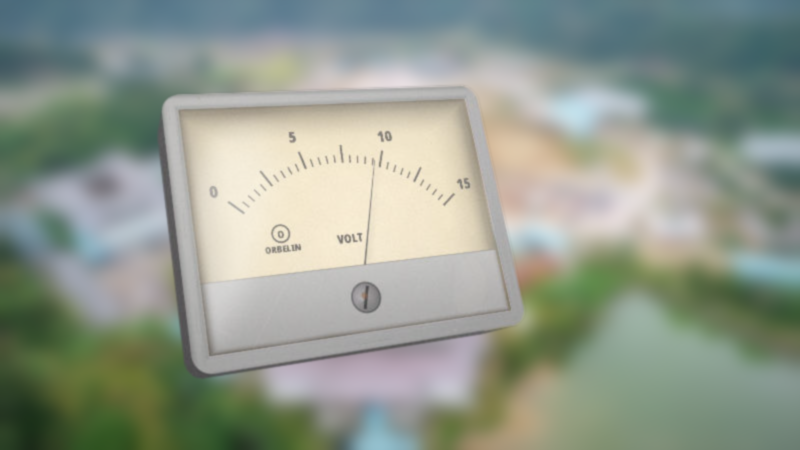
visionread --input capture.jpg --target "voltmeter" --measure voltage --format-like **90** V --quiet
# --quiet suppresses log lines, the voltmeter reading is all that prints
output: **9.5** V
